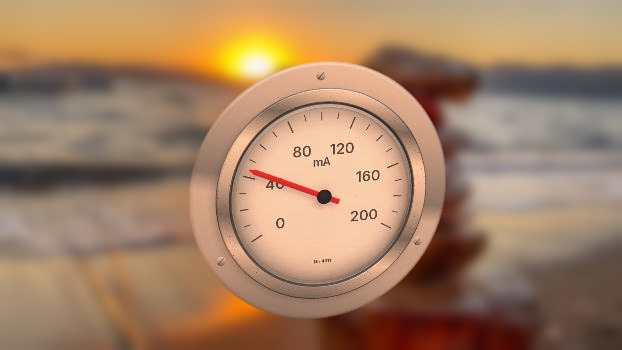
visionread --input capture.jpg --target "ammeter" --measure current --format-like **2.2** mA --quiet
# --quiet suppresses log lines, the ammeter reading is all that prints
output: **45** mA
